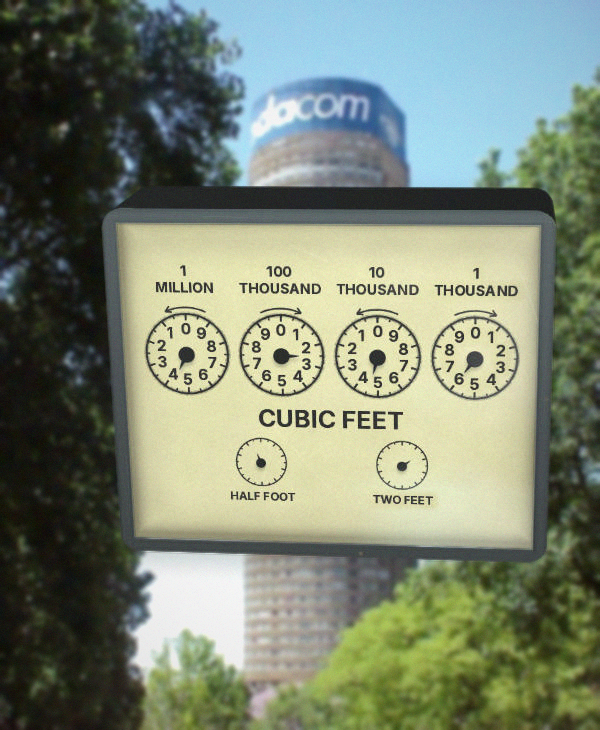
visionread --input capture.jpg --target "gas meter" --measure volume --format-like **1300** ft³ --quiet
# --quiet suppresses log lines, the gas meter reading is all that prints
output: **424600** ft³
